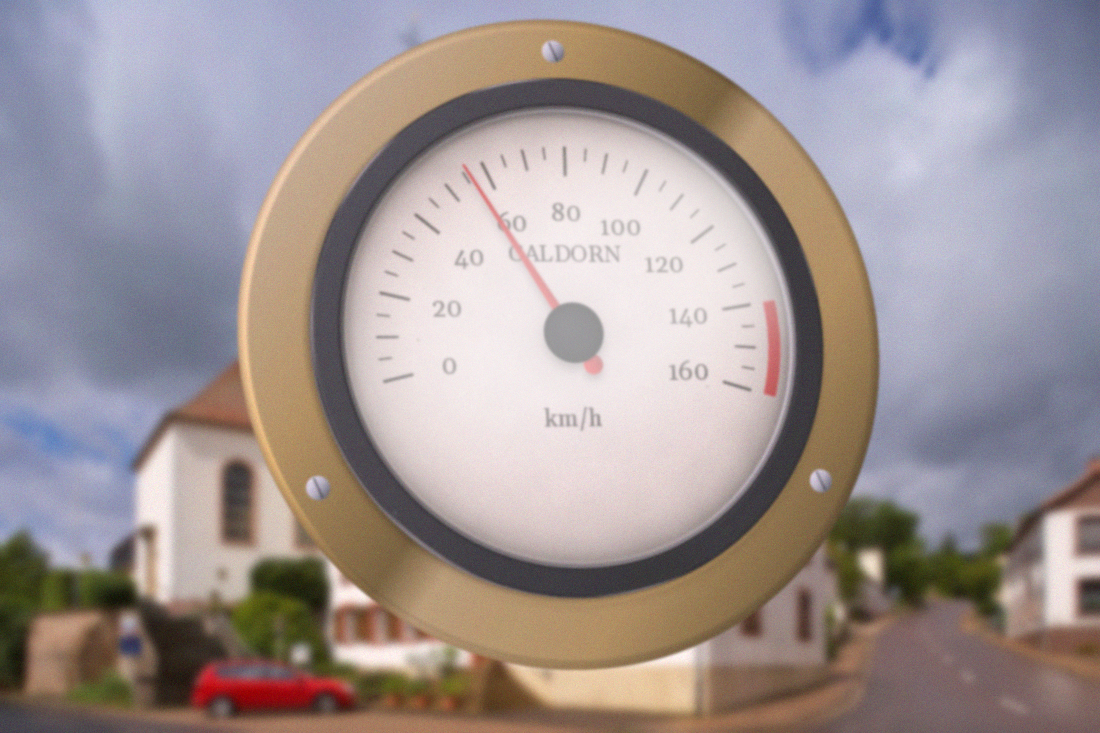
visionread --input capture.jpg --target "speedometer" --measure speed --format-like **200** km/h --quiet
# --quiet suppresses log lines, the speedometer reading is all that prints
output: **55** km/h
